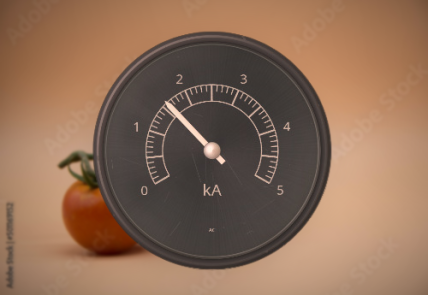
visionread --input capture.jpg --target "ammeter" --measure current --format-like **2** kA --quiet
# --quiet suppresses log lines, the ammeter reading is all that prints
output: **1.6** kA
